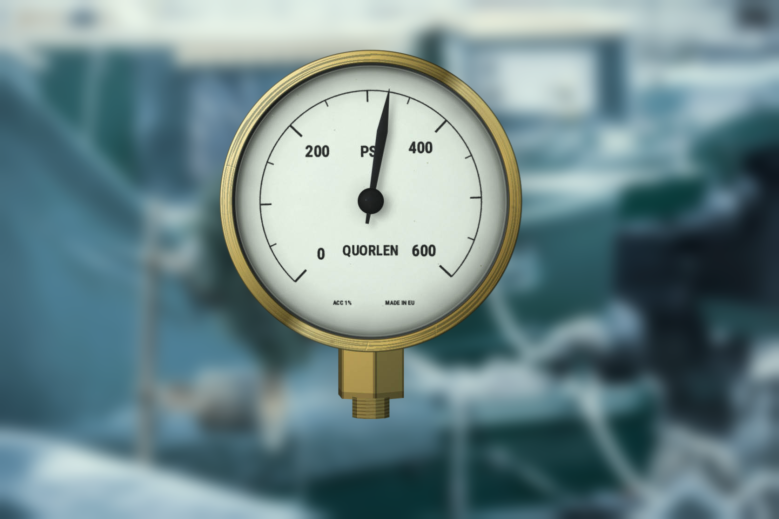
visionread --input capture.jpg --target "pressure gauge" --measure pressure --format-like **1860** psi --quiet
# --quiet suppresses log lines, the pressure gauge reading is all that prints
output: **325** psi
